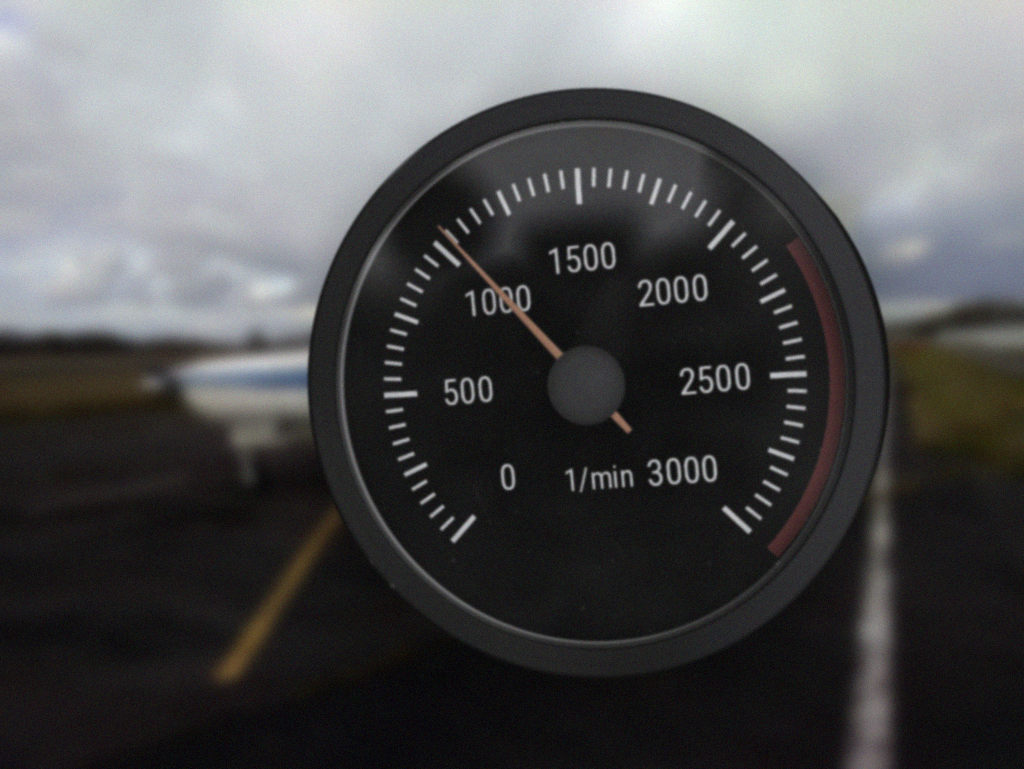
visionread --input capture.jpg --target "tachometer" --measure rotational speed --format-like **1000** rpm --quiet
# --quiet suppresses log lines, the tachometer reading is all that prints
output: **1050** rpm
